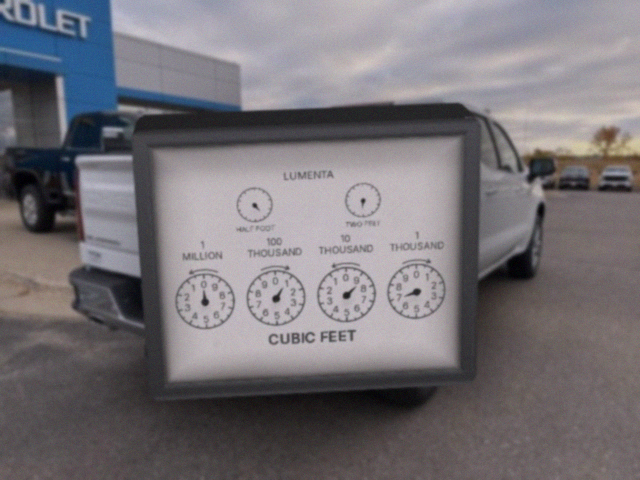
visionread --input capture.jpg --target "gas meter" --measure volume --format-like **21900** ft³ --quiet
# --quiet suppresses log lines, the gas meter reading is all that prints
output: **8700** ft³
